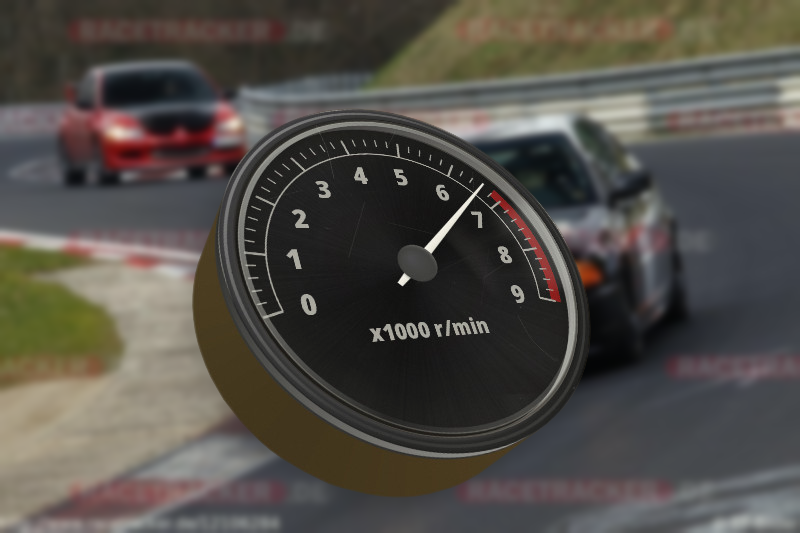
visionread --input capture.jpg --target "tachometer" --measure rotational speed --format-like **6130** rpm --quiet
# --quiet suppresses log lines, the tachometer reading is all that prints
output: **6600** rpm
